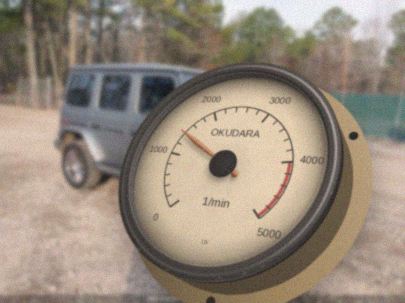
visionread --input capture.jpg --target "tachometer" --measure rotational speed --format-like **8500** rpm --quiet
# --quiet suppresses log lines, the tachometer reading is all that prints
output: **1400** rpm
